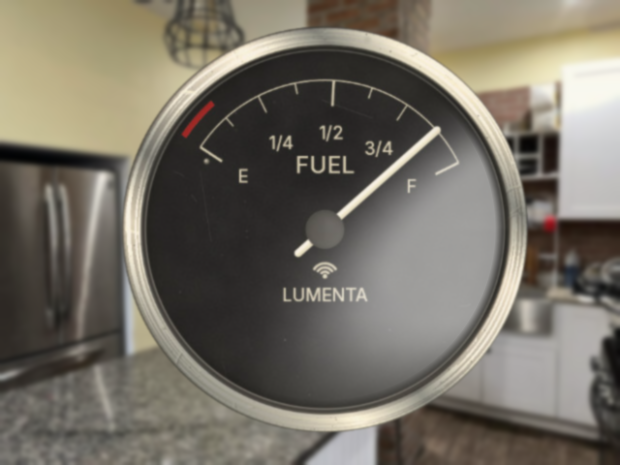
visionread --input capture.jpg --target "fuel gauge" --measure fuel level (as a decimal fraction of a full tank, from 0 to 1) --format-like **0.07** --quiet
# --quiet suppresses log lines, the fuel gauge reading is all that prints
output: **0.875**
